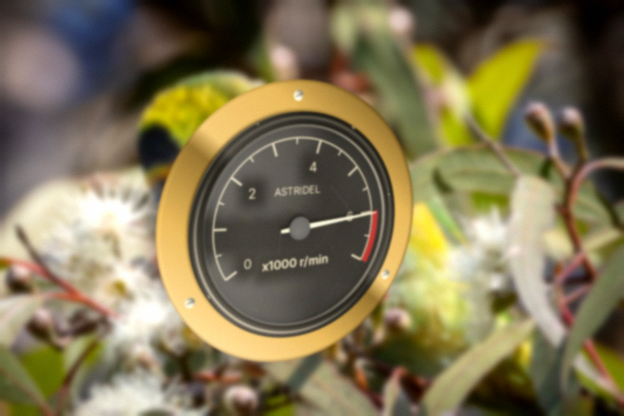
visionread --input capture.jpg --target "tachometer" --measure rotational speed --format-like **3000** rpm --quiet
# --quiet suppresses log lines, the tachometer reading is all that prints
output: **6000** rpm
